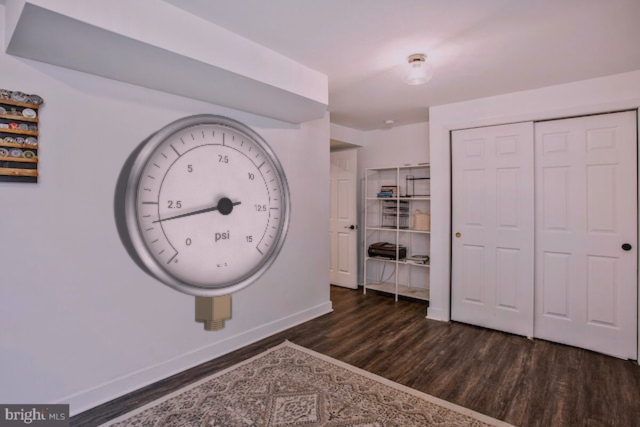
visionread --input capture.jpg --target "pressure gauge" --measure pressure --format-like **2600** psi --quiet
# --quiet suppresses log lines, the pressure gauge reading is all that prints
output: **1.75** psi
